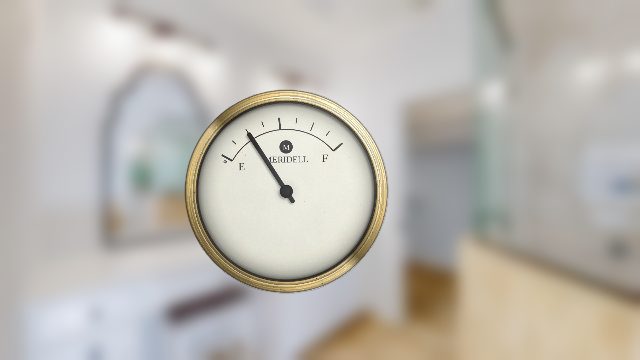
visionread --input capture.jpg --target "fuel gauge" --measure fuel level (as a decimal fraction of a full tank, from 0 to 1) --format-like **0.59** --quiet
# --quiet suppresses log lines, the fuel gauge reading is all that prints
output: **0.25**
